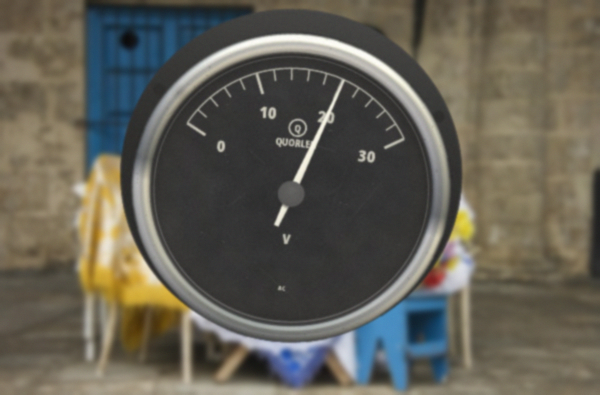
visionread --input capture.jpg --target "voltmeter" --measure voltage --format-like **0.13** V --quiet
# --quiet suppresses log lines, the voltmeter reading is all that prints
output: **20** V
